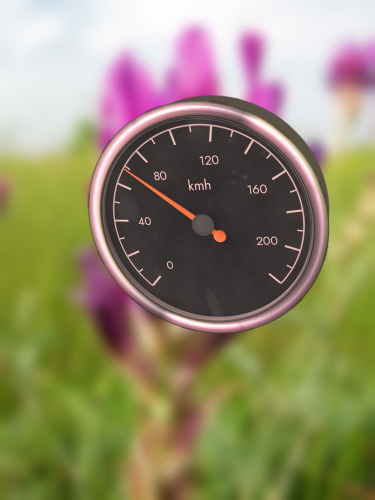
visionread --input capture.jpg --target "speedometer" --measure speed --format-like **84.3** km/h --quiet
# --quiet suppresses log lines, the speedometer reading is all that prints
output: **70** km/h
